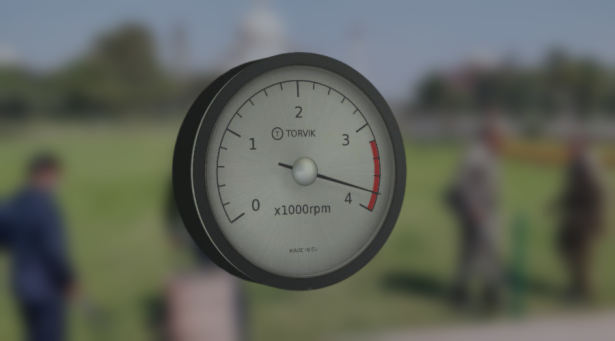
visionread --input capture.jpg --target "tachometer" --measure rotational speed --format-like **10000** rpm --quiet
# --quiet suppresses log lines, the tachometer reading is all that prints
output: **3800** rpm
